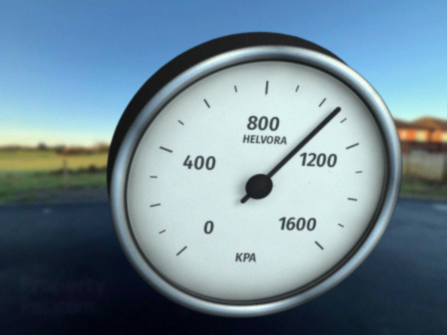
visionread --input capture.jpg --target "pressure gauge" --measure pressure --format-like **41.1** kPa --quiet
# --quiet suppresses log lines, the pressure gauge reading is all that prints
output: **1050** kPa
